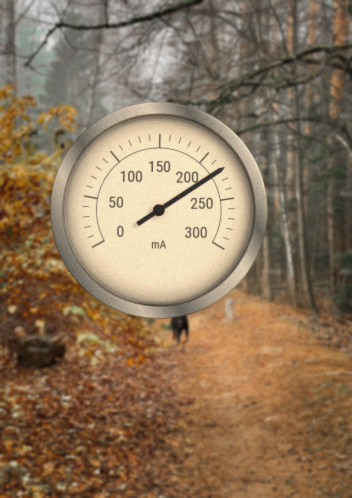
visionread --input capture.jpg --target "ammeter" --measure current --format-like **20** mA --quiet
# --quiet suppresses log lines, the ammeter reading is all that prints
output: **220** mA
